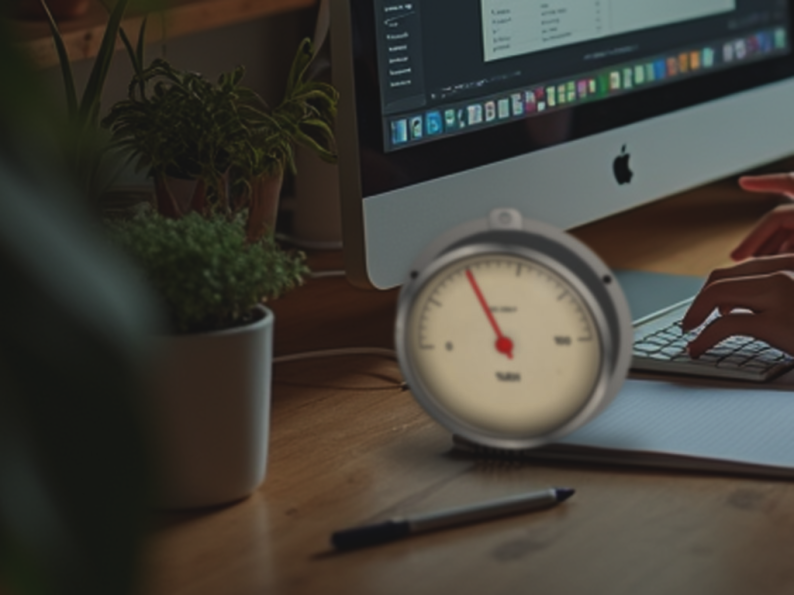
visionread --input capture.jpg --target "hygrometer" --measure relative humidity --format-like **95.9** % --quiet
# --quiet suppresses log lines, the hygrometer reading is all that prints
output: **40** %
